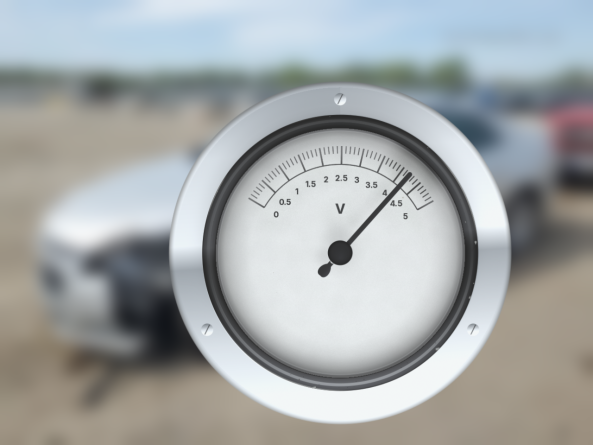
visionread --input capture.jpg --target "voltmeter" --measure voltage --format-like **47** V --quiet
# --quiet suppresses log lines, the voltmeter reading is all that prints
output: **4.2** V
